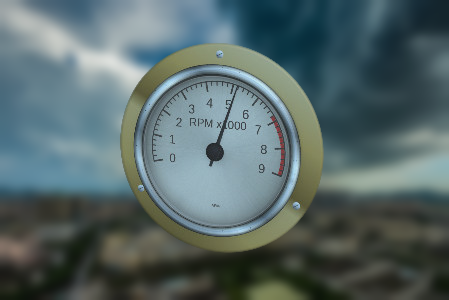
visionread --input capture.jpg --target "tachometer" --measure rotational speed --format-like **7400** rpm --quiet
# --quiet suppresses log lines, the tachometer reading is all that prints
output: **5200** rpm
